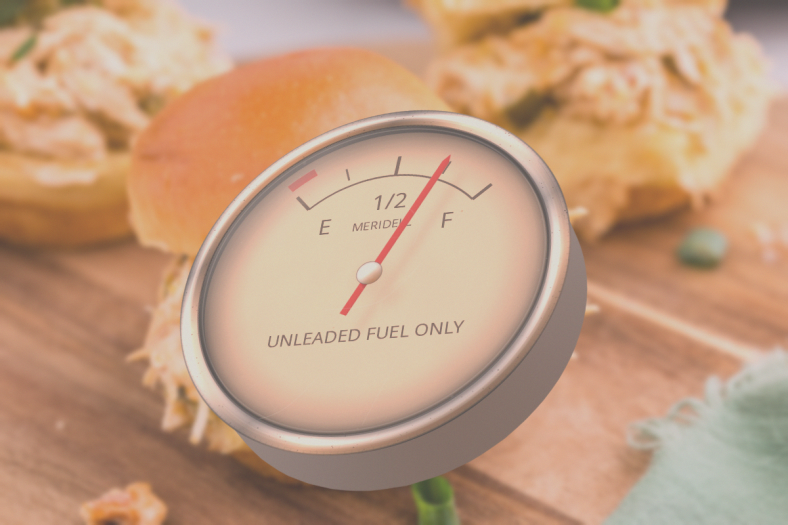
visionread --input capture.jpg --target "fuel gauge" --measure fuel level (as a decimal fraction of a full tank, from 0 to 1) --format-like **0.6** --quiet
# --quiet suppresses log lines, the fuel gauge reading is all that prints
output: **0.75**
